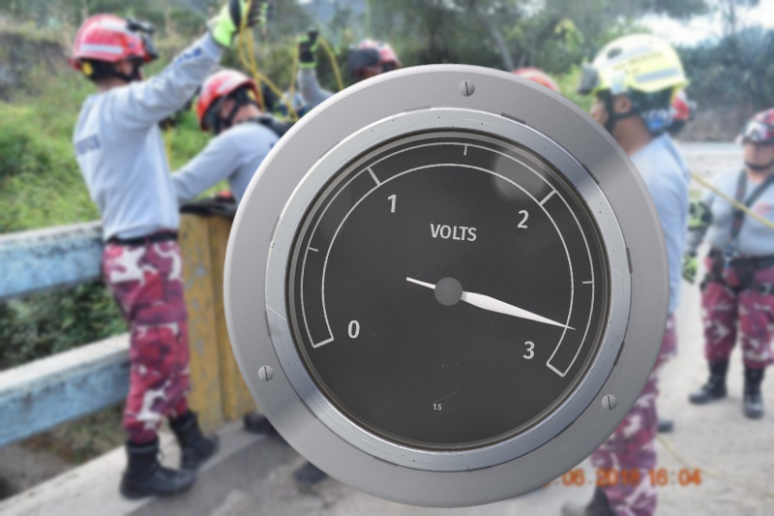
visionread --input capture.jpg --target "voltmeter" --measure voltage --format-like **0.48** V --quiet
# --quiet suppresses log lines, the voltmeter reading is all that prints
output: **2.75** V
